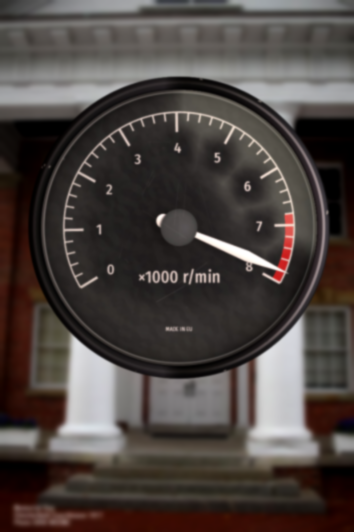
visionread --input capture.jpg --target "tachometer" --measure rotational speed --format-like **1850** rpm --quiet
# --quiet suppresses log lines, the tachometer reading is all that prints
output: **7800** rpm
